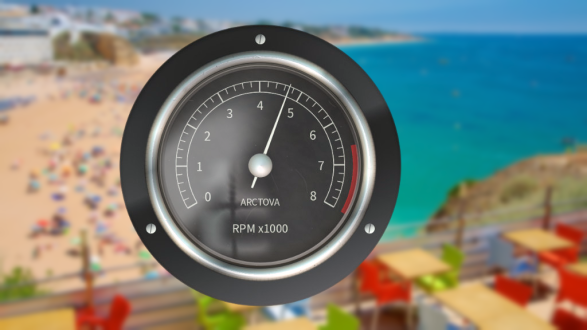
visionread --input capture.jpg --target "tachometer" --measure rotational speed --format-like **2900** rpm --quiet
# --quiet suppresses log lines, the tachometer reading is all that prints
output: **4700** rpm
